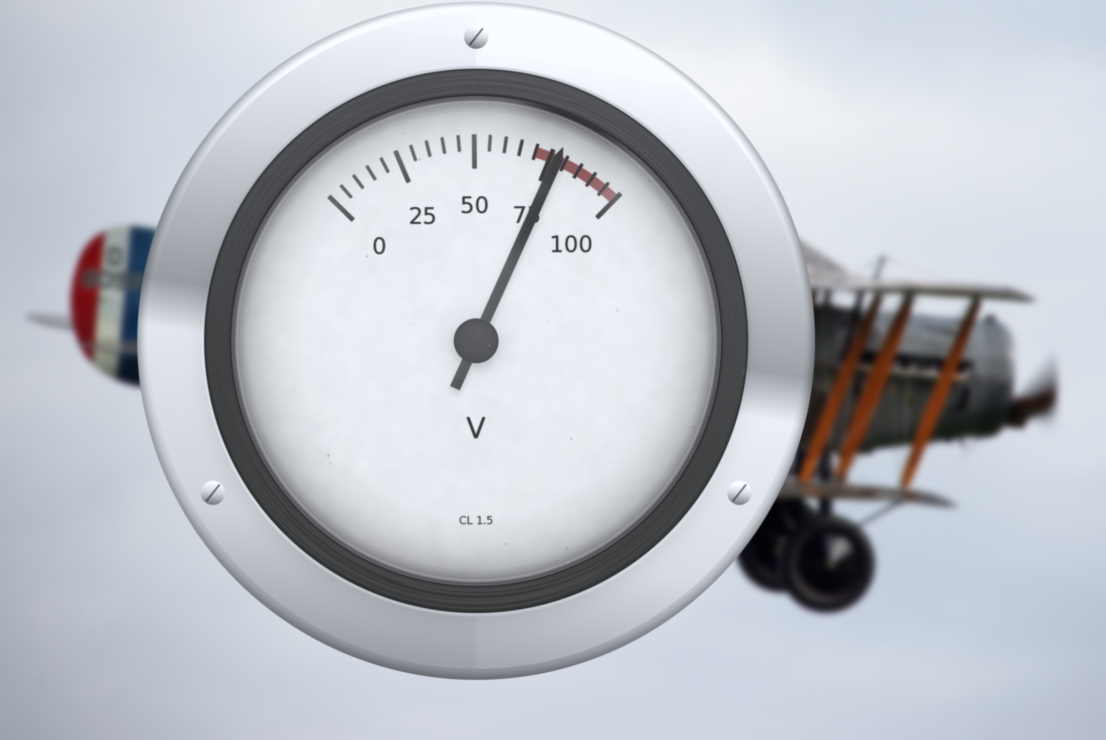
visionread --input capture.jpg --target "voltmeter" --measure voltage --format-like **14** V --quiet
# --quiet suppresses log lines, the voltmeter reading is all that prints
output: **77.5** V
